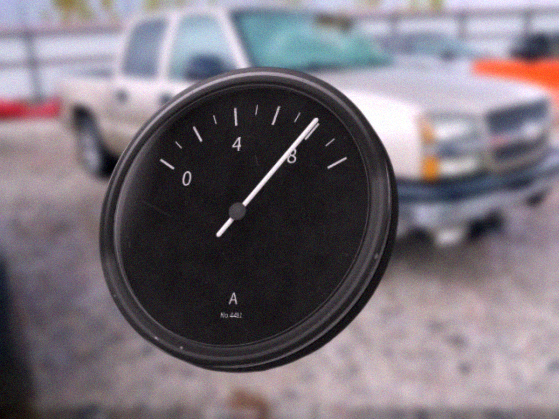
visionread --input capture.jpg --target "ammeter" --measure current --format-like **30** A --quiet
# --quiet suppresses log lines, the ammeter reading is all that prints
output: **8** A
